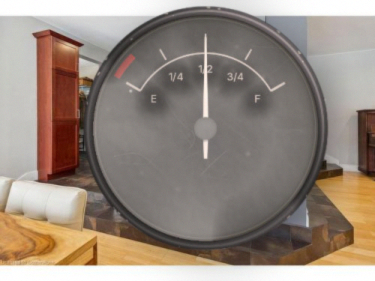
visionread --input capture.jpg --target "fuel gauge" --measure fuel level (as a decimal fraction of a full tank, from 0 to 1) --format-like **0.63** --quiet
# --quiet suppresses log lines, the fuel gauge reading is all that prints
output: **0.5**
